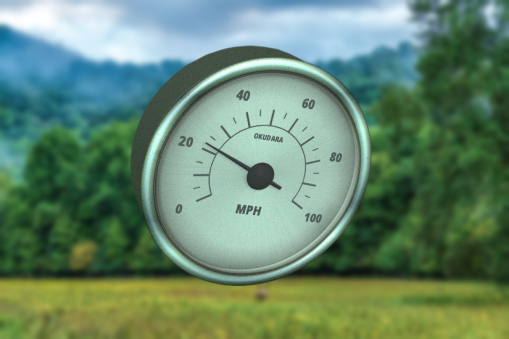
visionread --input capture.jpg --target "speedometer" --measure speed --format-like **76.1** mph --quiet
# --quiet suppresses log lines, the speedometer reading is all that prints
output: **22.5** mph
